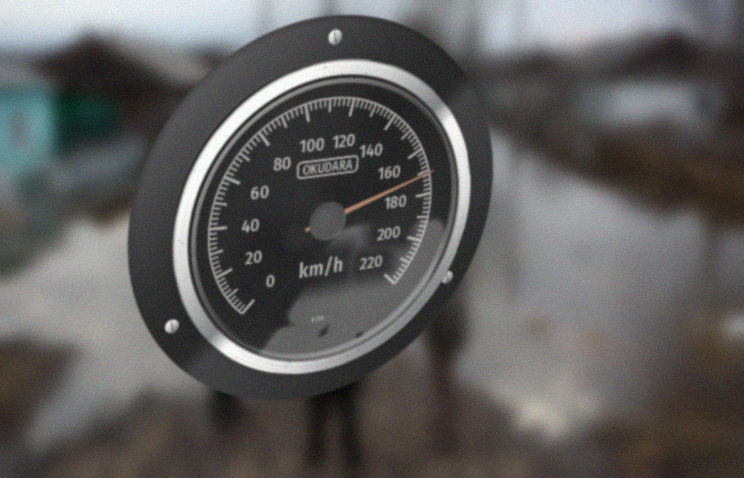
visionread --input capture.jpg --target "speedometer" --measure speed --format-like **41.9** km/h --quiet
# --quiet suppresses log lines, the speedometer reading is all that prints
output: **170** km/h
